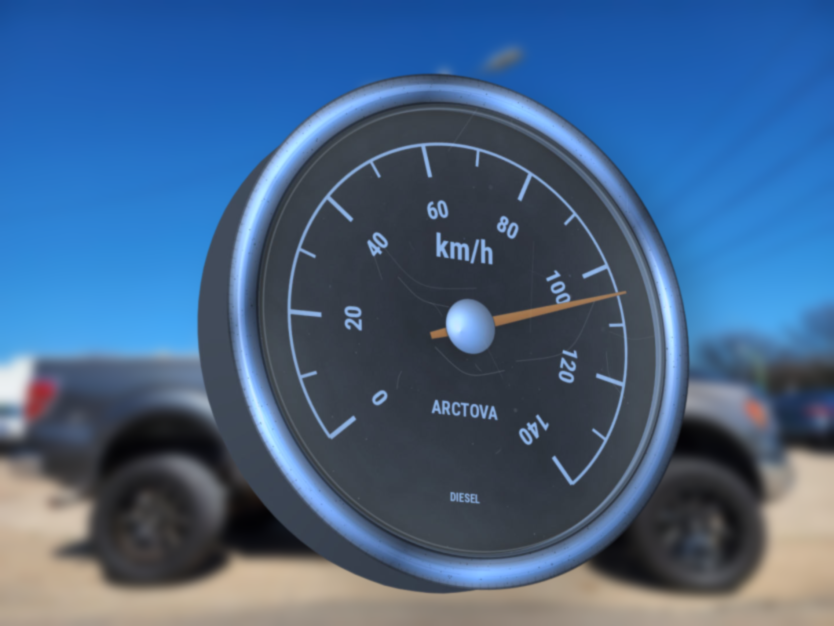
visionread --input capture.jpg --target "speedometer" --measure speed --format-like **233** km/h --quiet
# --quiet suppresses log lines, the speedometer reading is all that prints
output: **105** km/h
